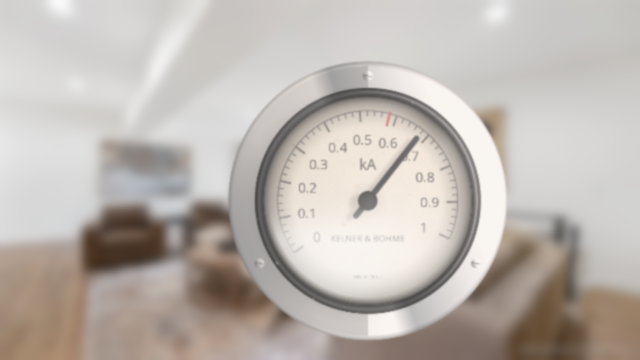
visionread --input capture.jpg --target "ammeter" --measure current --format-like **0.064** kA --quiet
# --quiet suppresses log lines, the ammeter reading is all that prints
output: **0.68** kA
